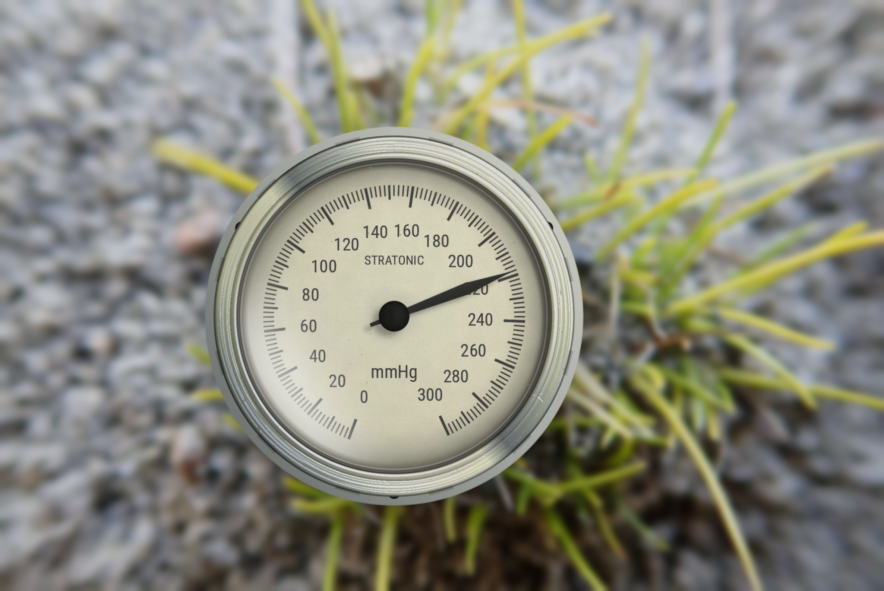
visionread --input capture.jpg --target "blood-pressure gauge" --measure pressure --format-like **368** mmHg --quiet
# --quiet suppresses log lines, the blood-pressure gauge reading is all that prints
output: **218** mmHg
